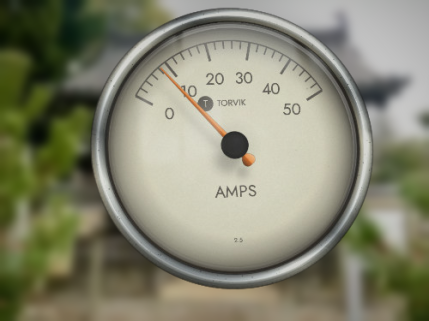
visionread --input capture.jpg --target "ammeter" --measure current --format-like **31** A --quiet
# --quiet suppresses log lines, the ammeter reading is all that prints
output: **8** A
